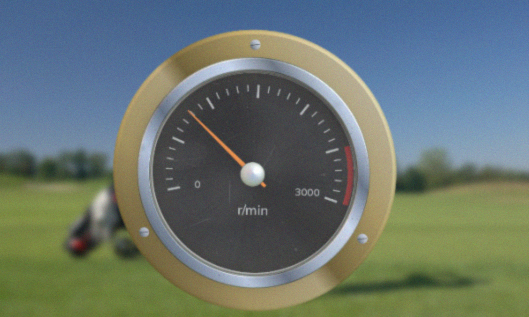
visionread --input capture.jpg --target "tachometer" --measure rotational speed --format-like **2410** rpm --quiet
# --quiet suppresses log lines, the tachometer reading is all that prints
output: **800** rpm
